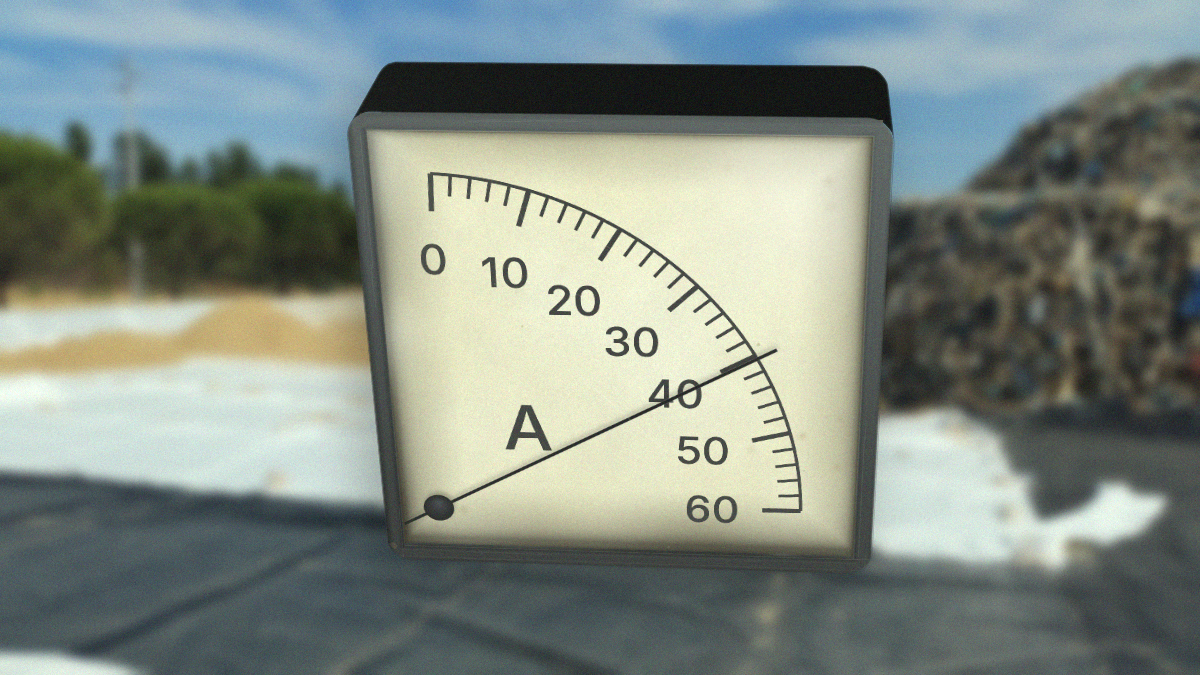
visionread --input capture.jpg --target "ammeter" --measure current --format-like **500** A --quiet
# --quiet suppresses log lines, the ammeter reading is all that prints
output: **40** A
